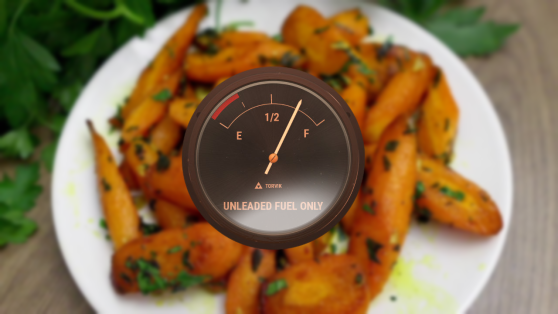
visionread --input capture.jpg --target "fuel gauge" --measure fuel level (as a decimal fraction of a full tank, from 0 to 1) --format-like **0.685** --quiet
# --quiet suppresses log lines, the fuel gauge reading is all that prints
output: **0.75**
